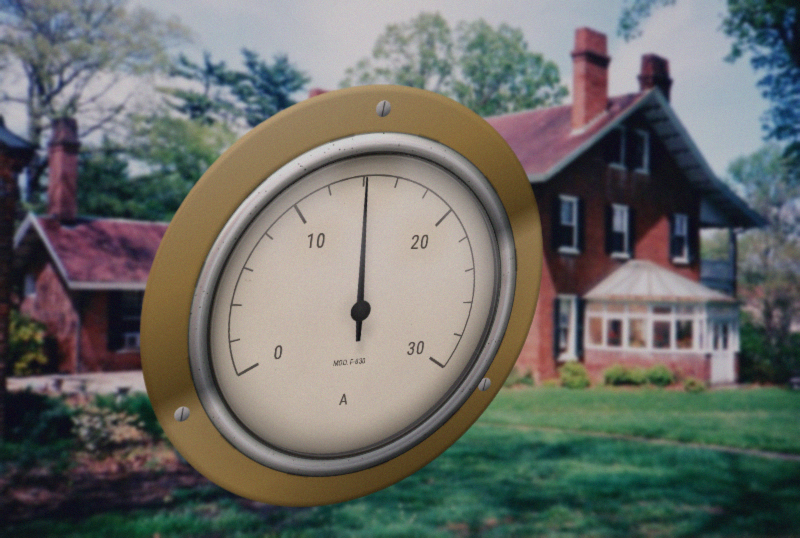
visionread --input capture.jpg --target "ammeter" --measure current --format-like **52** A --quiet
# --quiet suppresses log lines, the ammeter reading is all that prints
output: **14** A
